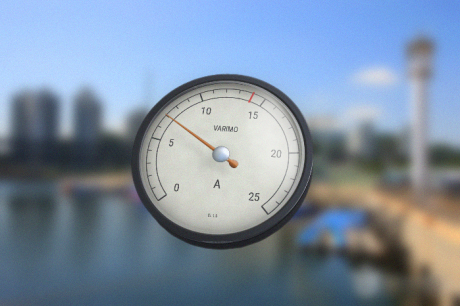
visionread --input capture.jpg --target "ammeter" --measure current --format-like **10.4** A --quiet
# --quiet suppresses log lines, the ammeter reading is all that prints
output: **7** A
